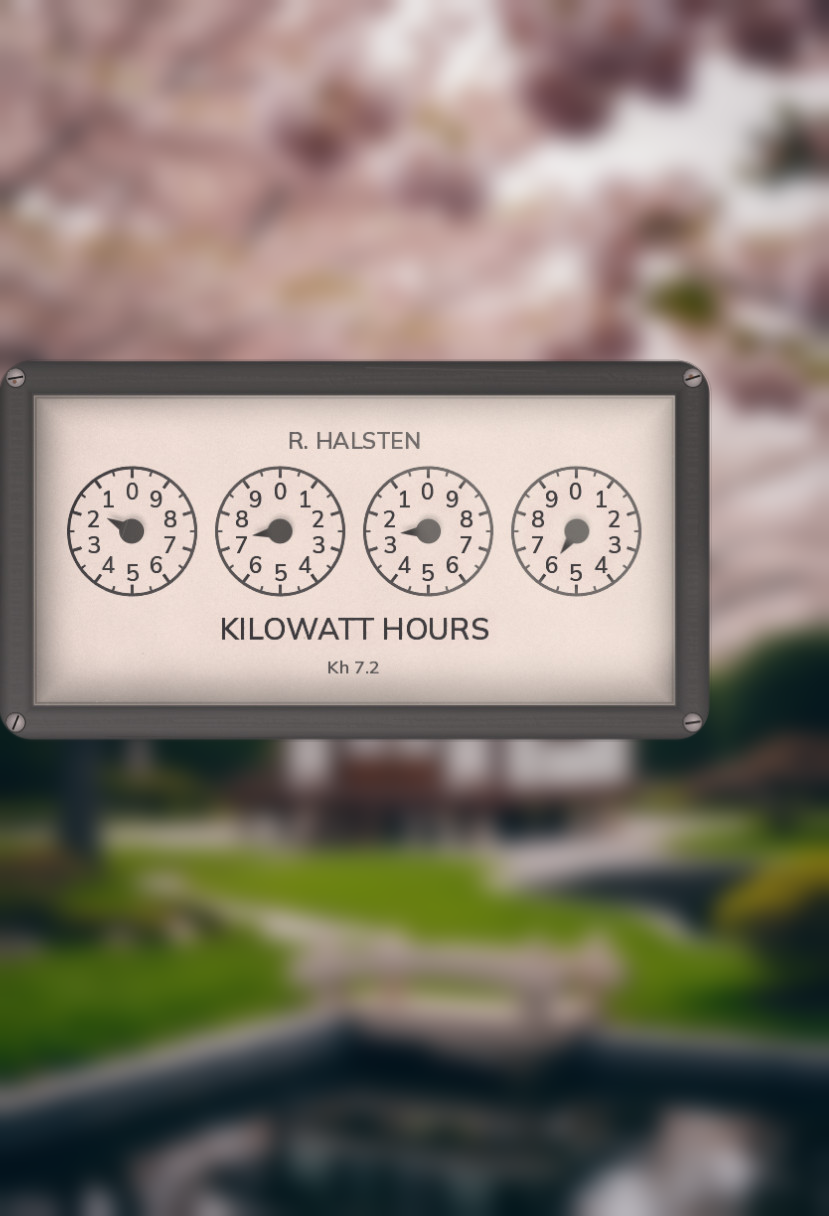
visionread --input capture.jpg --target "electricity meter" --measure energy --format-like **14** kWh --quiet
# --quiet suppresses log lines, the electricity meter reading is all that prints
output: **1726** kWh
